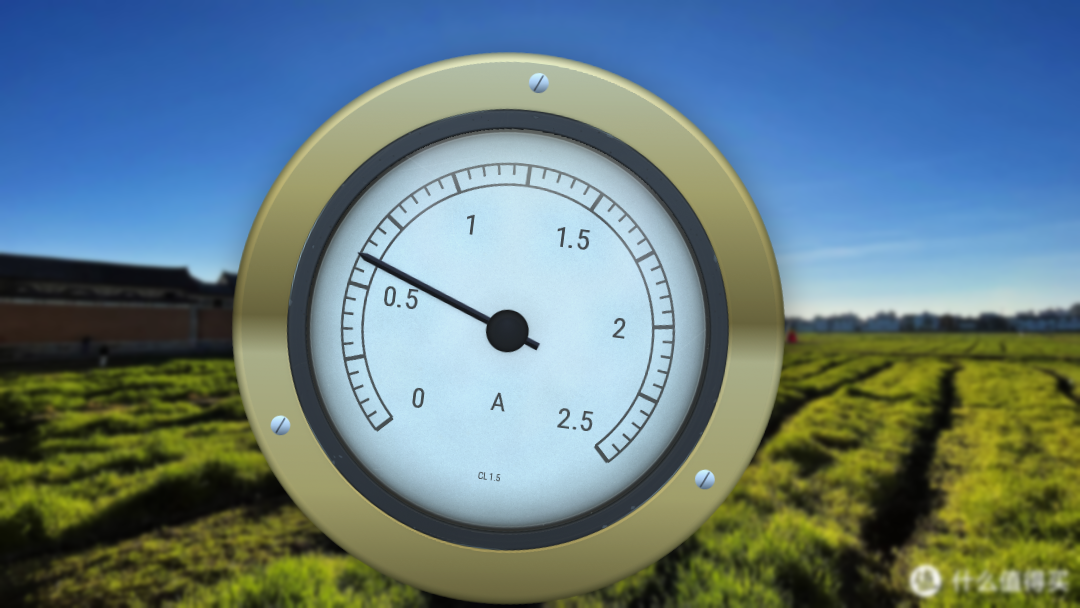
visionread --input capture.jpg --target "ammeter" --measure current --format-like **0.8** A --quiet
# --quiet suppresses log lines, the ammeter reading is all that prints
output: **0.6** A
